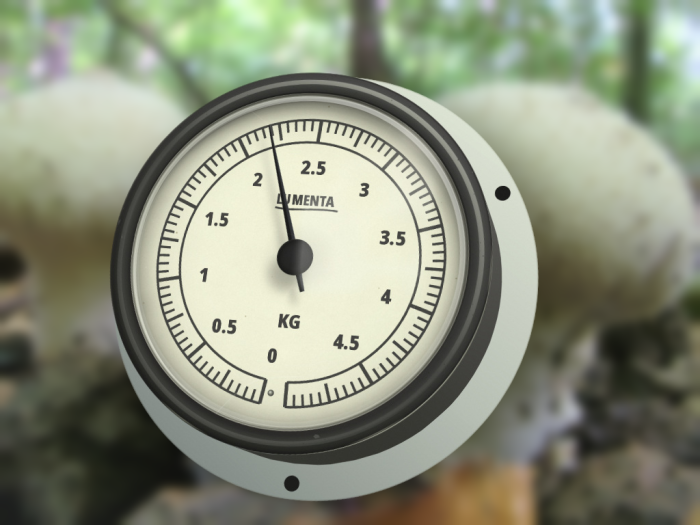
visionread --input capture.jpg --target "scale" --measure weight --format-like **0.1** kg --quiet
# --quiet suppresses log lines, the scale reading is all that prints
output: **2.2** kg
